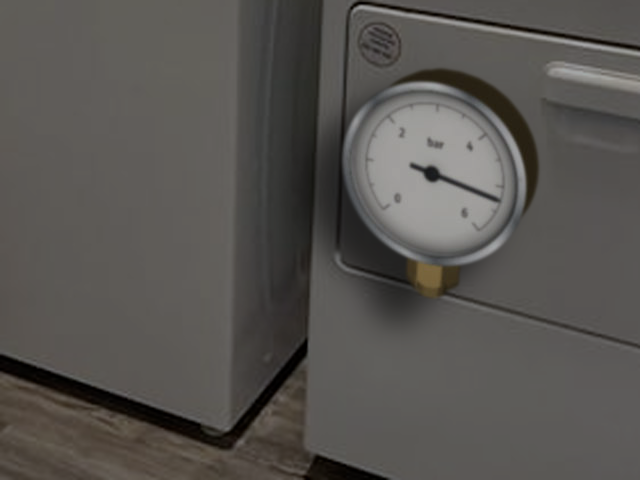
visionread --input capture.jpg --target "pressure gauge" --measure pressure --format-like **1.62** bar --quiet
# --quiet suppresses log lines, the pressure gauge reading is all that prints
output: **5.25** bar
